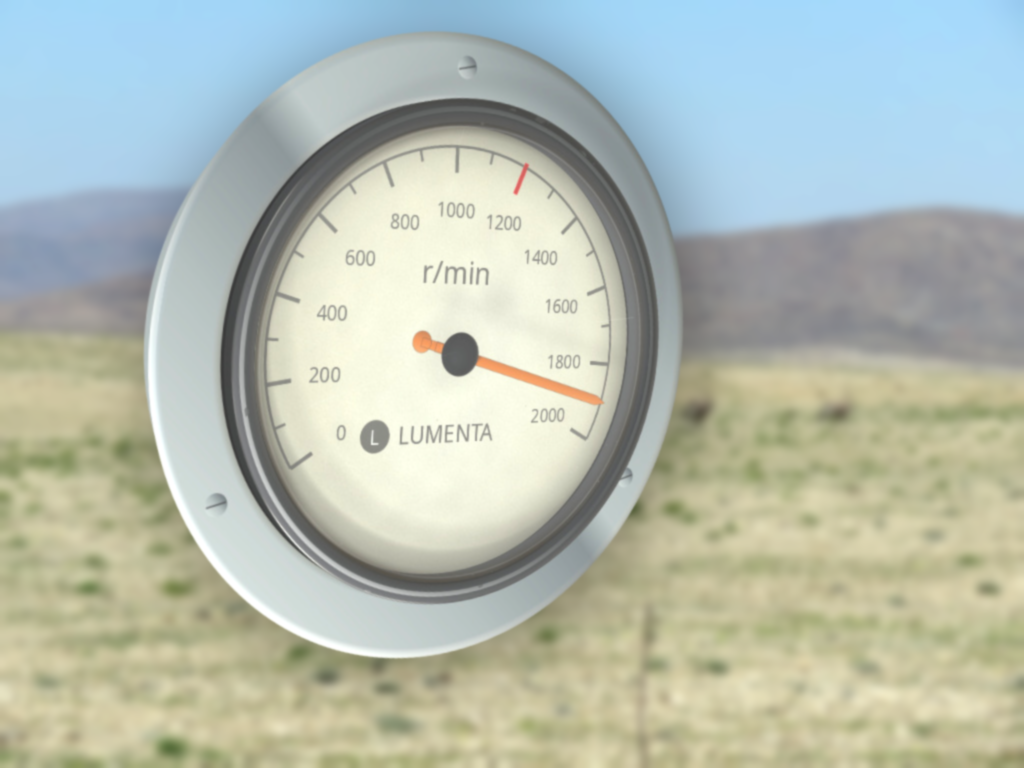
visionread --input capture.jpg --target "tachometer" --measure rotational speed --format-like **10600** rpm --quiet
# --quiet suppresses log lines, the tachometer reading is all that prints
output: **1900** rpm
